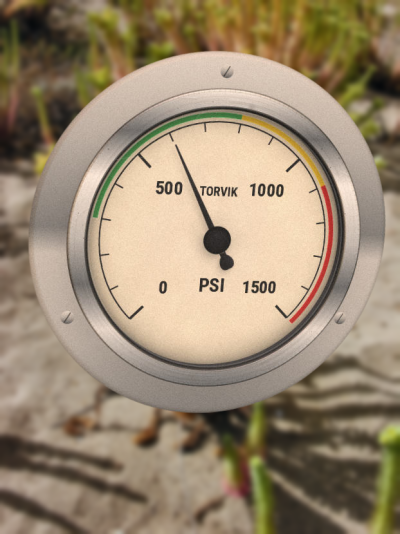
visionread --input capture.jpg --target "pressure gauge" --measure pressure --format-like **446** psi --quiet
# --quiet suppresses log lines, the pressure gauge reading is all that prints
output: **600** psi
